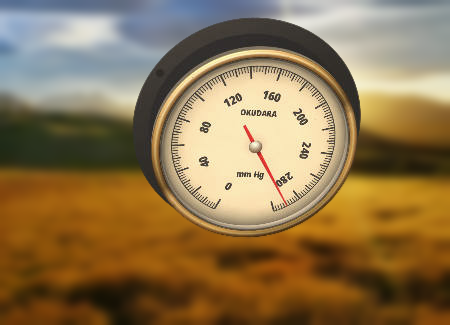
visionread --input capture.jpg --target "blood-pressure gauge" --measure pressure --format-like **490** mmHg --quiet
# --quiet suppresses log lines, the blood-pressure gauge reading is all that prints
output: **290** mmHg
